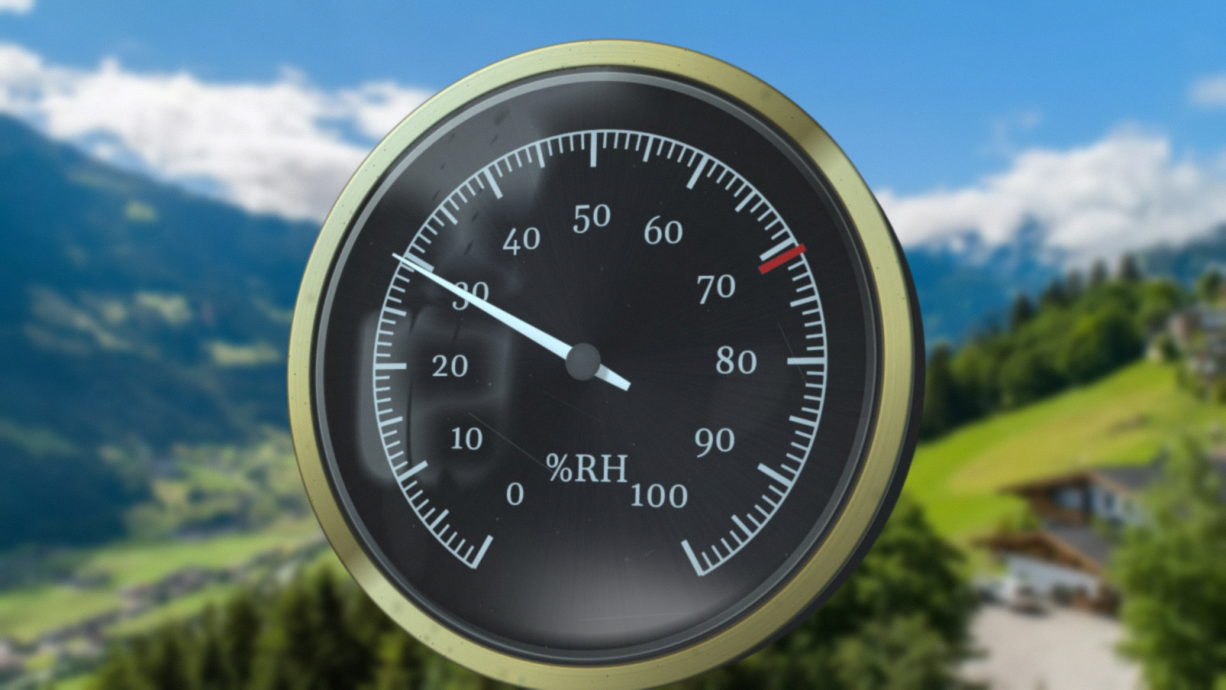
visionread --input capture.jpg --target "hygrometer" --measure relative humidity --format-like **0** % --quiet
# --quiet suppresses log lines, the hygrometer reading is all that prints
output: **29.5** %
